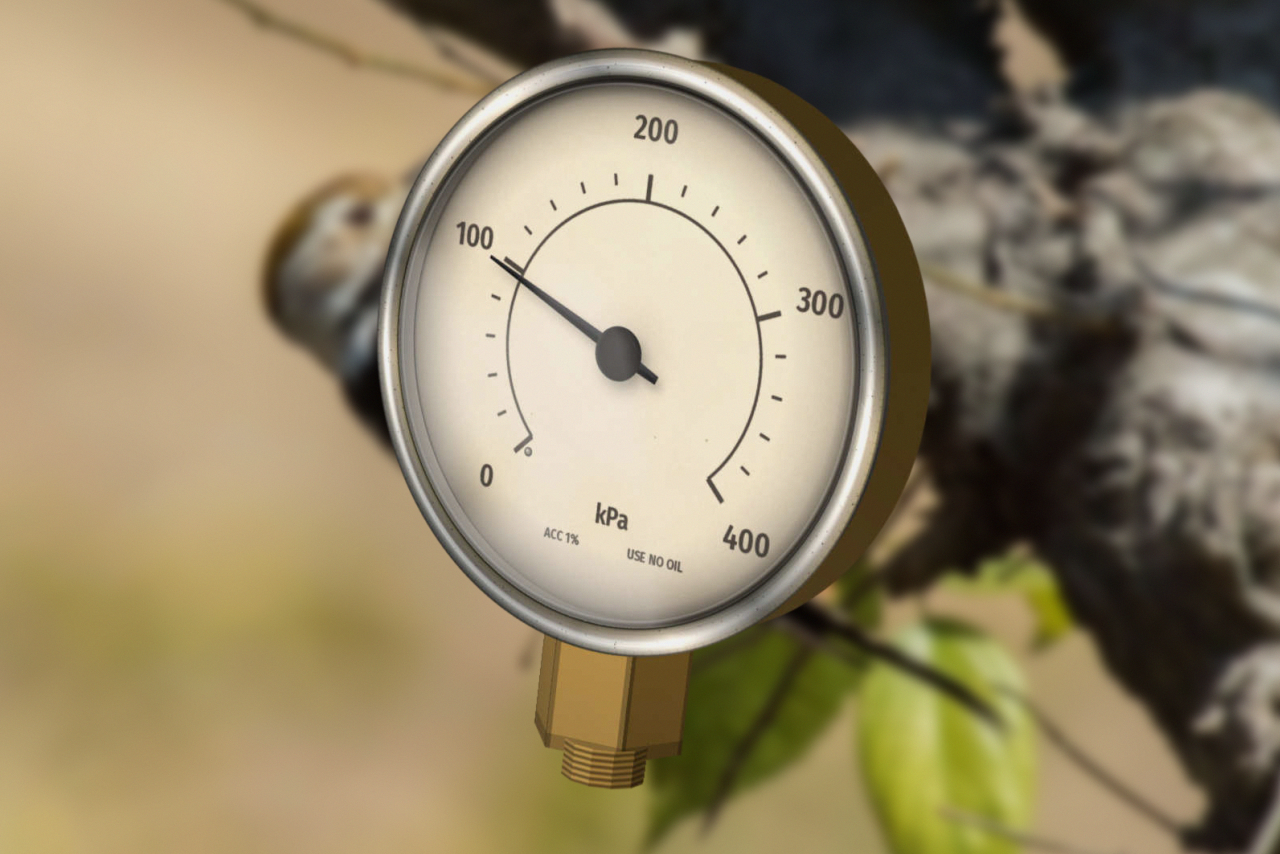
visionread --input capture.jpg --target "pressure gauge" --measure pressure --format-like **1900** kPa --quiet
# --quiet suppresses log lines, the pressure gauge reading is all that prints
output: **100** kPa
